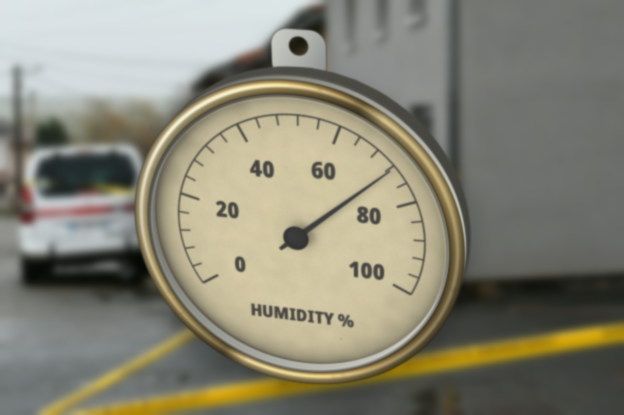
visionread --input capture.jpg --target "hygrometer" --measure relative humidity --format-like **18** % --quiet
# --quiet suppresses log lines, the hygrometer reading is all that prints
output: **72** %
